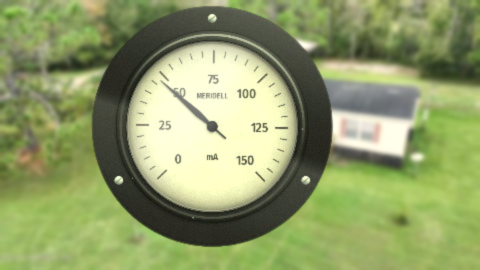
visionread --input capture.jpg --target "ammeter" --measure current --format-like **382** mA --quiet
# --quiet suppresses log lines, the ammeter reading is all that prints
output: **47.5** mA
